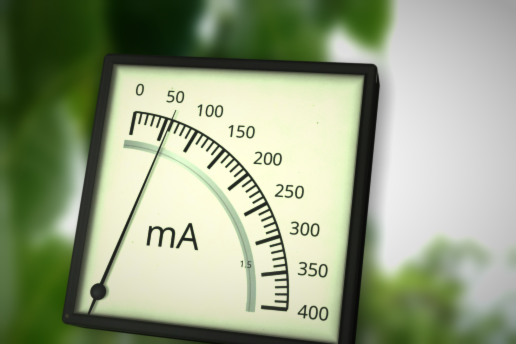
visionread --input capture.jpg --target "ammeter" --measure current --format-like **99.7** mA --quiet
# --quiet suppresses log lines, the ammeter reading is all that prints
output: **60** mA
